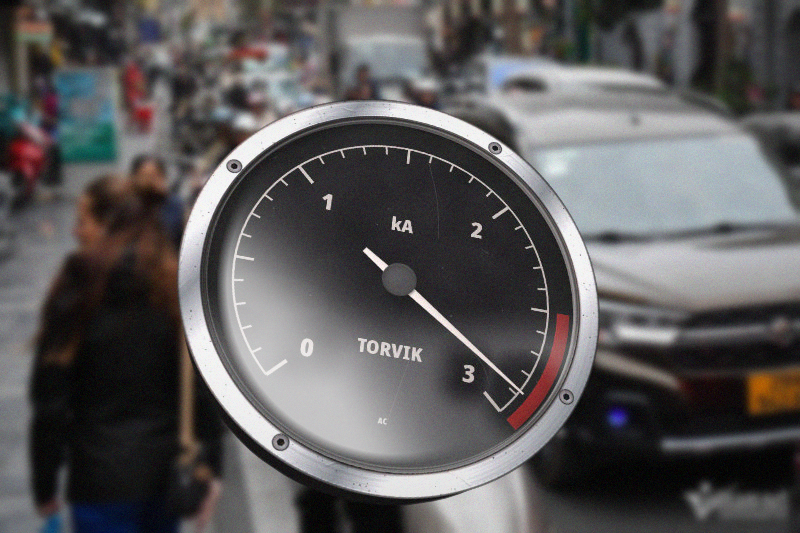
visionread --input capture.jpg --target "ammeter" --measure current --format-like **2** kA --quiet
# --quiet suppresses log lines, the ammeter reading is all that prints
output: **2.9** kA
